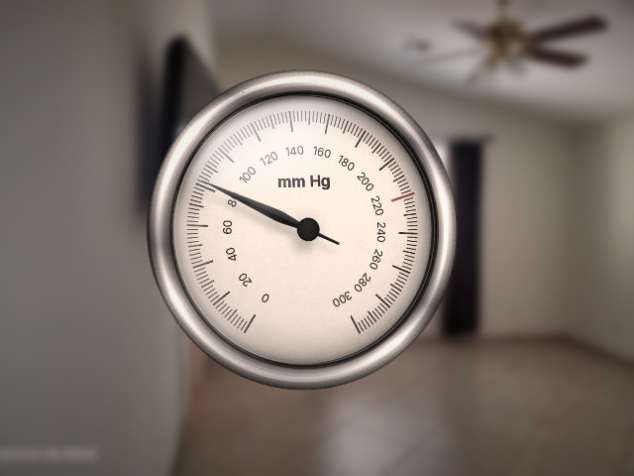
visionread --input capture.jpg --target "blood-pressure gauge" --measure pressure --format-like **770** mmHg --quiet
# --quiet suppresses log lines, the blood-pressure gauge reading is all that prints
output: **82** mmHg
